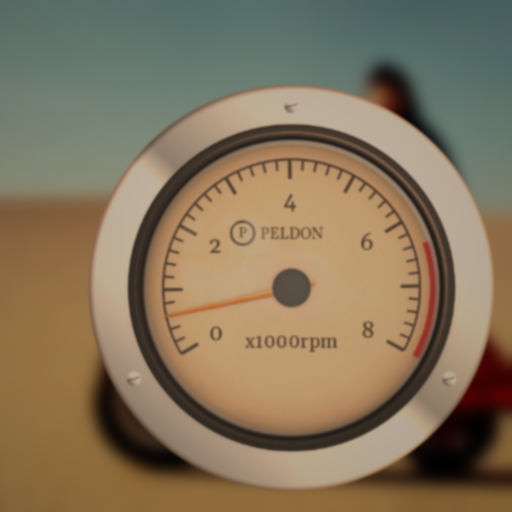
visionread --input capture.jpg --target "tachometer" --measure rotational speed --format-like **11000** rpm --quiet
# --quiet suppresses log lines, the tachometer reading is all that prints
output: **600** rpm
